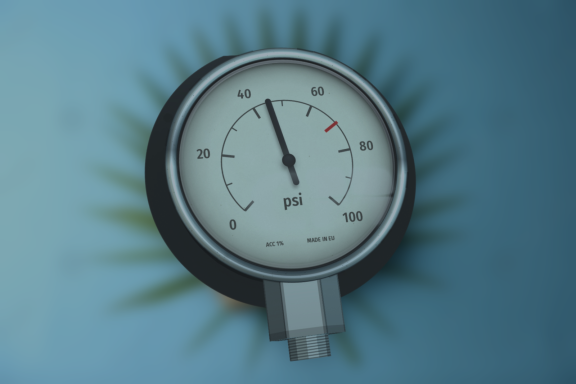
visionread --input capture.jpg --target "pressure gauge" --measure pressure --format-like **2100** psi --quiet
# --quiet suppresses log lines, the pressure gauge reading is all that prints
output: **45** psi
